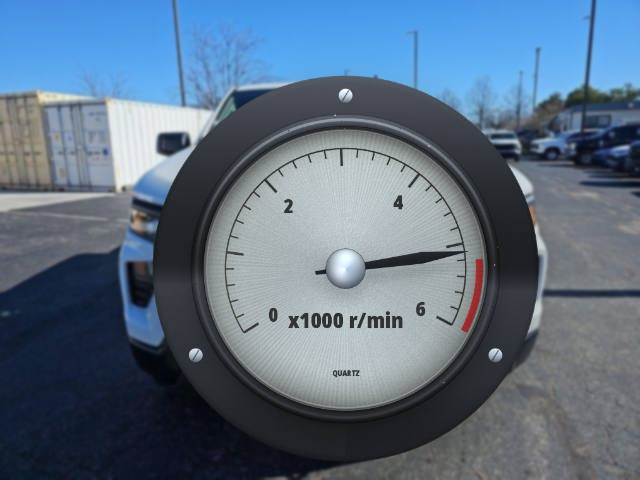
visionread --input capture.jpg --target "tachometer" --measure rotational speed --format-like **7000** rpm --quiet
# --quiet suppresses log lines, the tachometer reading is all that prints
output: **5100** rpm
